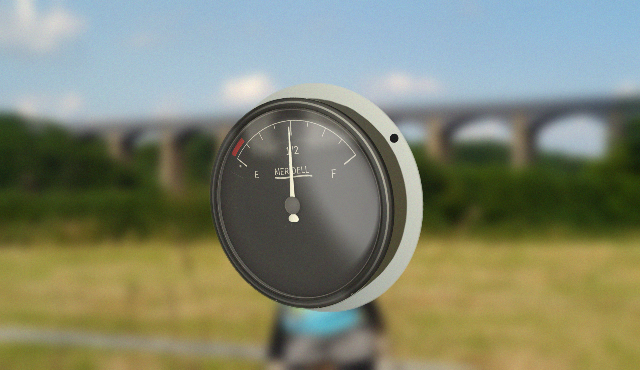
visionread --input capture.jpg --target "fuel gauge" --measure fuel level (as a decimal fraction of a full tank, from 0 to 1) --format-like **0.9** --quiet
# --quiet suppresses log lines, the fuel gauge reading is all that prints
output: **0.5**
